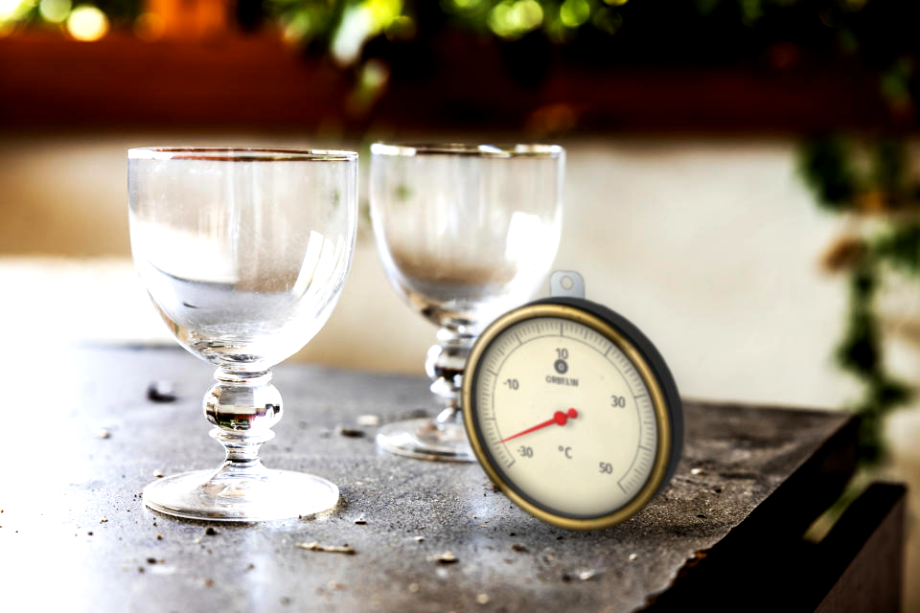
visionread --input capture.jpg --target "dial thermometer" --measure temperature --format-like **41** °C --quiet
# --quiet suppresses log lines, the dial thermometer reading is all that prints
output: **-25** °C
